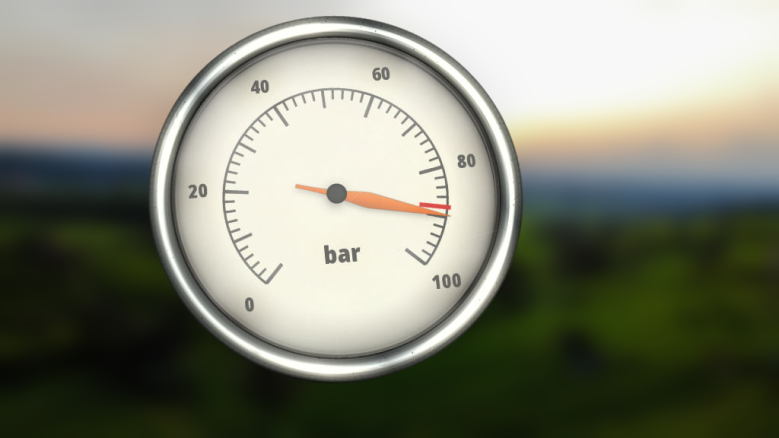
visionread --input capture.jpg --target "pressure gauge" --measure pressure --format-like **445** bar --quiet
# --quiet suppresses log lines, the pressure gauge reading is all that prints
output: **90** bar
